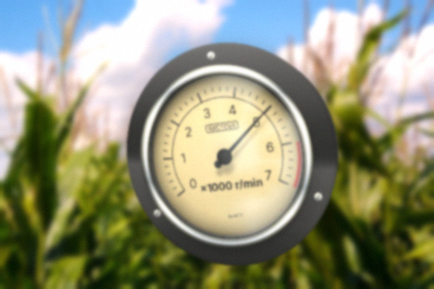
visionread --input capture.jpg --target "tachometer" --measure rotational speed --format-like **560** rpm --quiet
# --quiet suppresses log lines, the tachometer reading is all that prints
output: **5000** rpm
